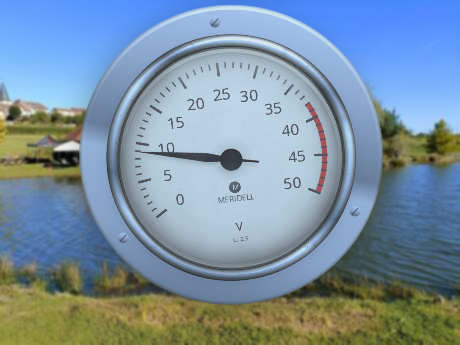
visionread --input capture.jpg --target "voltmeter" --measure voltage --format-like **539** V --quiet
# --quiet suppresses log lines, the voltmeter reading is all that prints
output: **9** V
